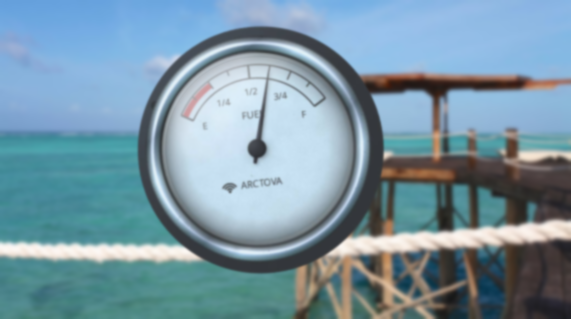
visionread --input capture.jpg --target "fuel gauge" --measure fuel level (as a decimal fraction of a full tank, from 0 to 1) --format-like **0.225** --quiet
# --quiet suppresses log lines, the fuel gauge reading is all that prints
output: **0.625**
